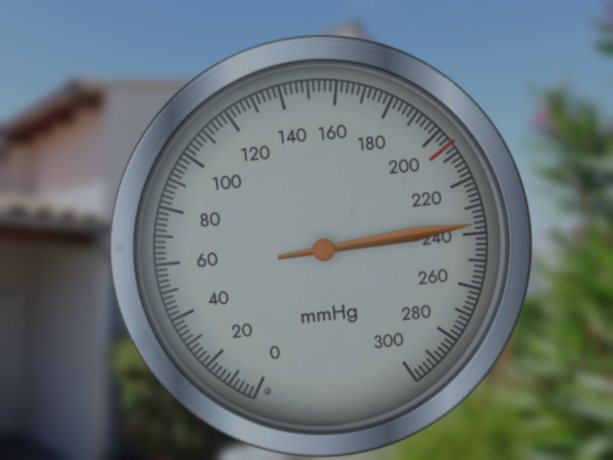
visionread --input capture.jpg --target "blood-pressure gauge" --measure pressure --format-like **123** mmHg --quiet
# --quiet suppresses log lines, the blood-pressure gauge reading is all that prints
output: **236** mmHg
